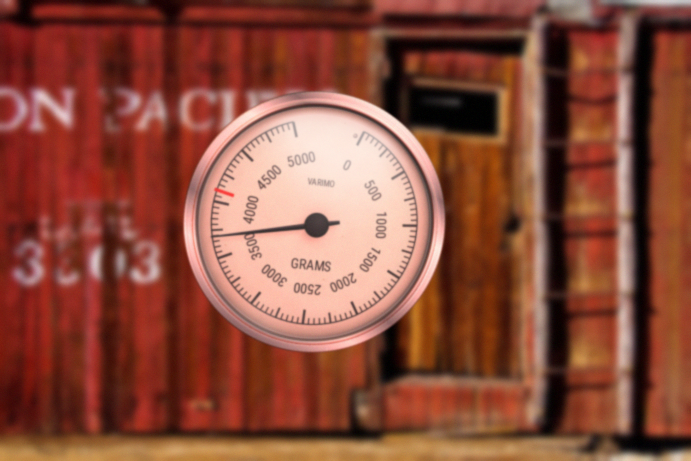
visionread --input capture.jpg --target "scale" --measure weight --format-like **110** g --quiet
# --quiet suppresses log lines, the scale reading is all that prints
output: **3700** g
